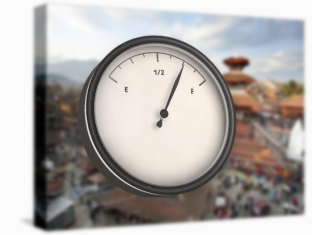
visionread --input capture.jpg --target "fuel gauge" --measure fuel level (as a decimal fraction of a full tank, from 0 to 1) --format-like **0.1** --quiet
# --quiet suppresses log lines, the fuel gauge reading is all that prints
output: **0.75**
